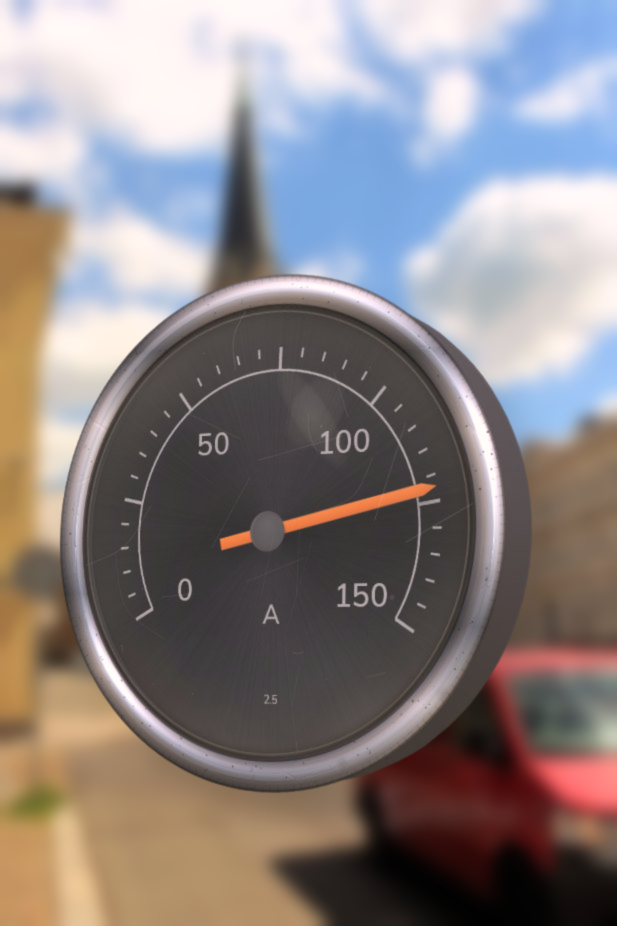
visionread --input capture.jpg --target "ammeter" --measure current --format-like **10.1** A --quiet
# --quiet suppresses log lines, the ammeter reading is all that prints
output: **122.5** A
